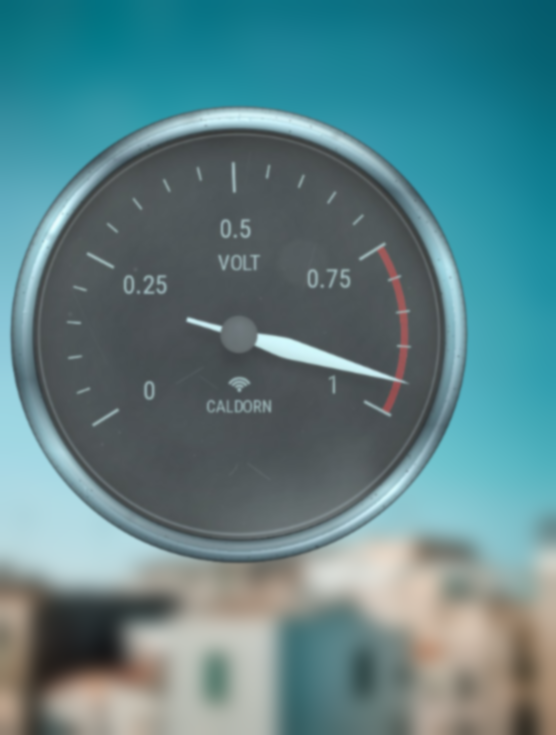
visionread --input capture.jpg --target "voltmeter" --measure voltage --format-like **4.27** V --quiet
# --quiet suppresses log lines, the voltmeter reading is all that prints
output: **0.95** V
